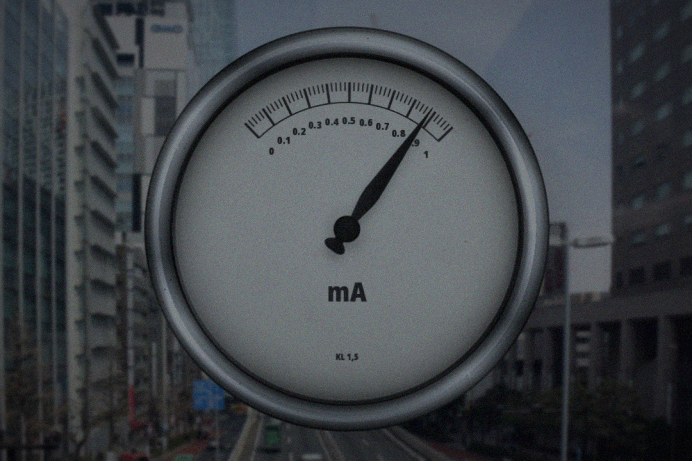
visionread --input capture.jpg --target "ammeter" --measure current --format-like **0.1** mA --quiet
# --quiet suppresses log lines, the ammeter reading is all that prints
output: **0.88** mA
